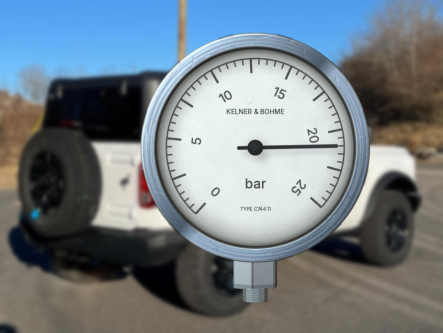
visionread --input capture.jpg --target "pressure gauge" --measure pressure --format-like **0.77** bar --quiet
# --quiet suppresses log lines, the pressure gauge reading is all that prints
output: **21** bar
